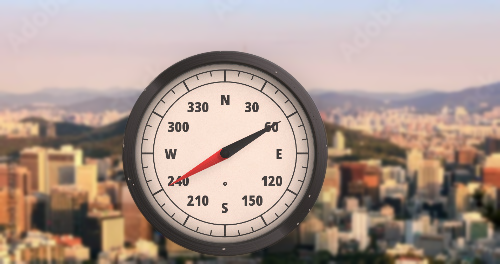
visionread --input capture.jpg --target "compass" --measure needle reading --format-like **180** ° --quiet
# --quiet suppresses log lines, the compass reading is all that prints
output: **240** °
